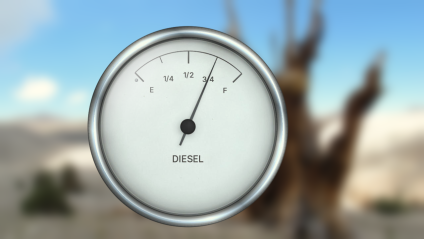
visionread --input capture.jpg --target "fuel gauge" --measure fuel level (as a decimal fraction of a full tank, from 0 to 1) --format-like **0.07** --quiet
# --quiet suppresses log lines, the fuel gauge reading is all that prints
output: **0.75**
